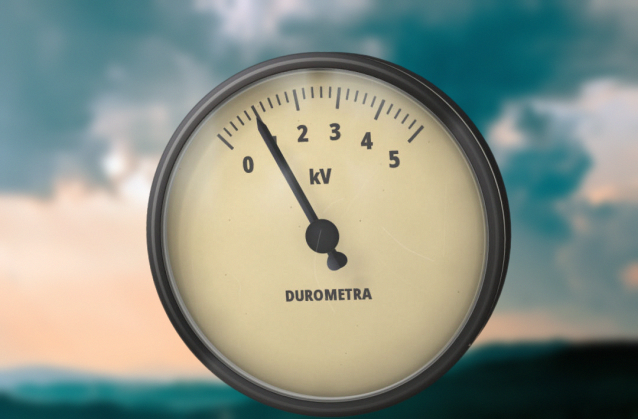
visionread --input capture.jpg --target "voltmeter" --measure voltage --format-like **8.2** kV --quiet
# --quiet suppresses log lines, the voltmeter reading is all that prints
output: **1** kV
